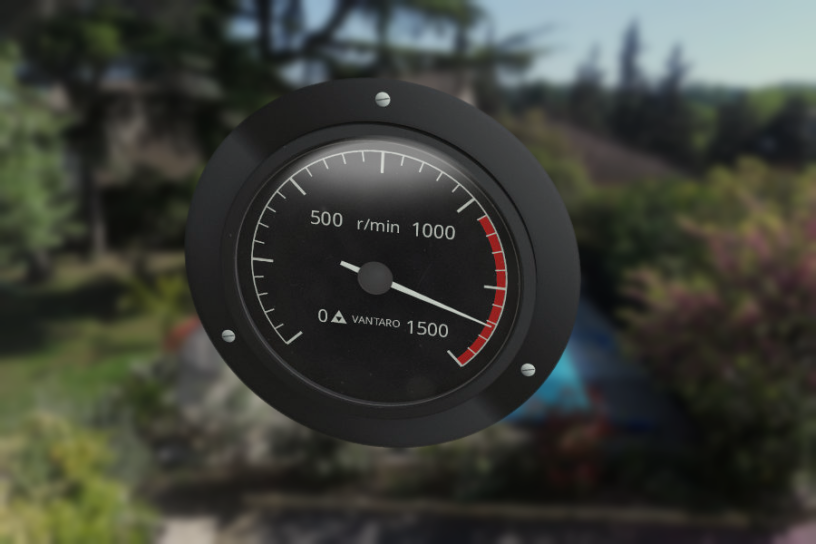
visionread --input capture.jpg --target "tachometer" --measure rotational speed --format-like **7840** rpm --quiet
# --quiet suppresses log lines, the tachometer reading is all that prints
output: **1350** rpm
